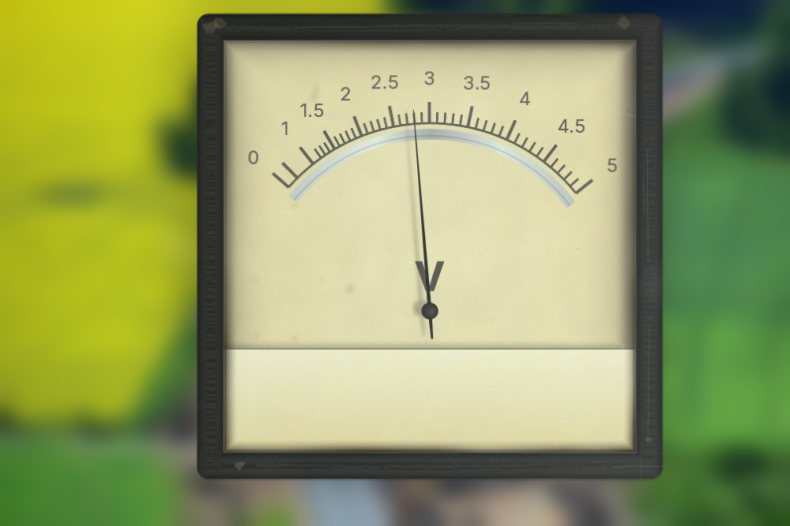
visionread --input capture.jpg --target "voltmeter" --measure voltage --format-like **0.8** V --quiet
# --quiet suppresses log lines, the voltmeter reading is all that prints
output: **2.8** V
